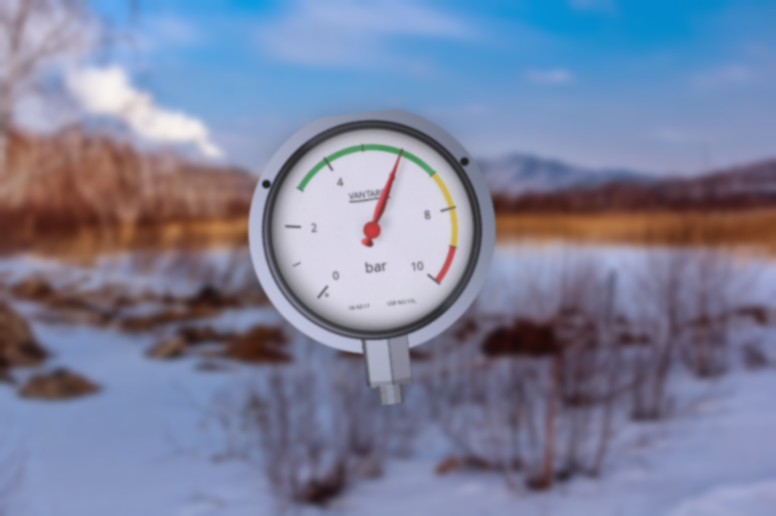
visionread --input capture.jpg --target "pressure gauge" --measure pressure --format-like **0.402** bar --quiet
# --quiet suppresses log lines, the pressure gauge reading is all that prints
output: **6** bar
